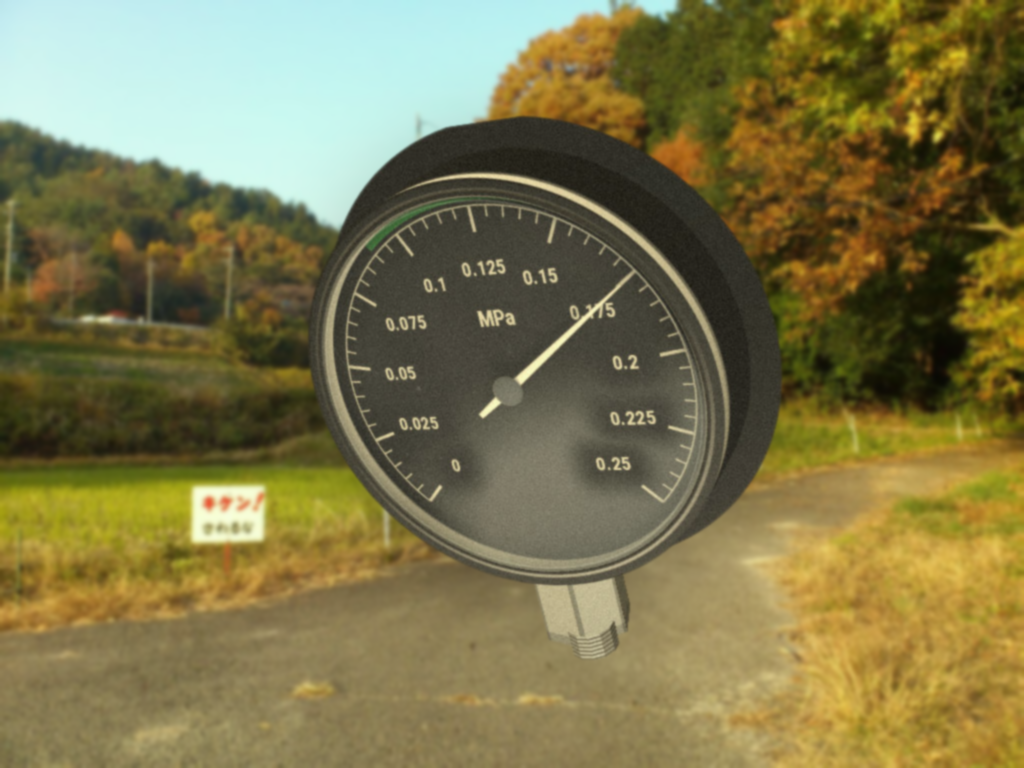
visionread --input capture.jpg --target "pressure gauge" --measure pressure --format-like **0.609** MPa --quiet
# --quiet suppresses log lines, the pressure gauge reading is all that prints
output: **0.175** MPa
